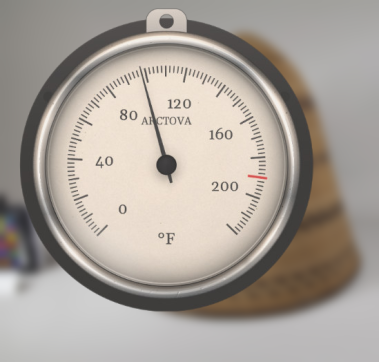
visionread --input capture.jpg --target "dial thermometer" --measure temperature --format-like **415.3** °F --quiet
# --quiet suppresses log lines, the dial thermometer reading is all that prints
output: **98** °F
